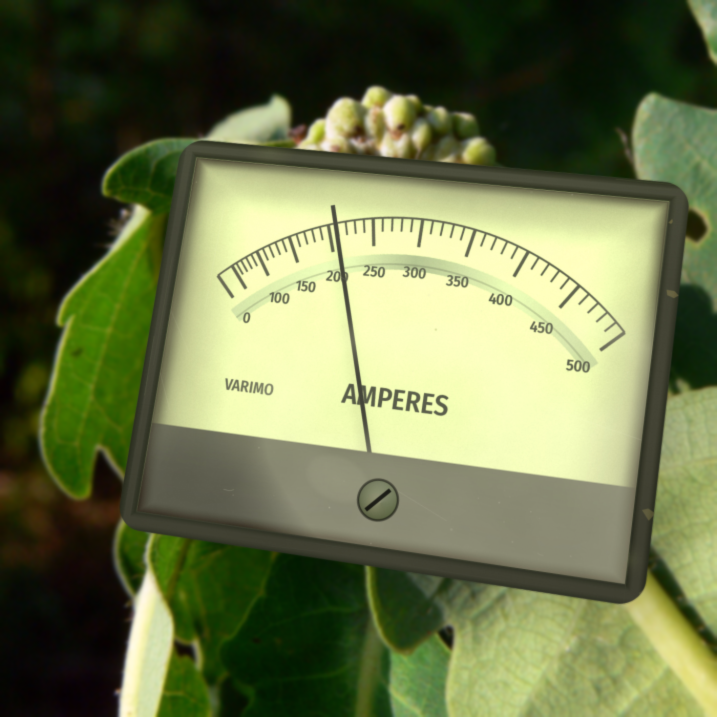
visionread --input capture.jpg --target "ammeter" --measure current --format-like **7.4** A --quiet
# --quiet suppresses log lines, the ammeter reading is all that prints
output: **210** A
